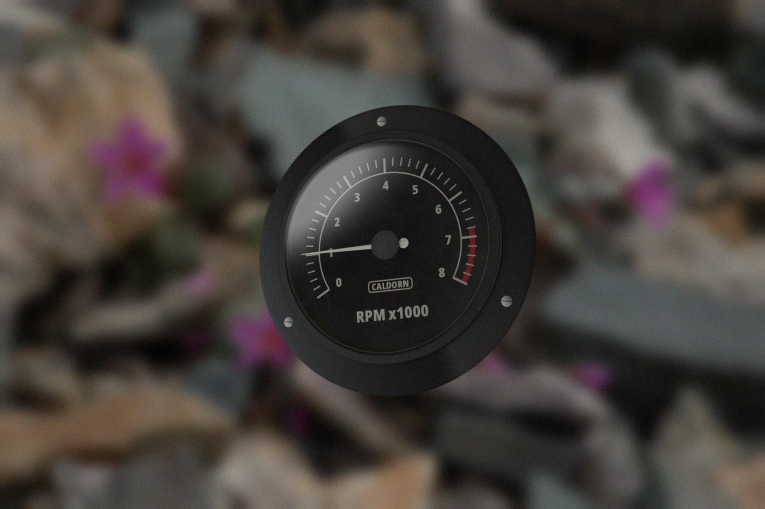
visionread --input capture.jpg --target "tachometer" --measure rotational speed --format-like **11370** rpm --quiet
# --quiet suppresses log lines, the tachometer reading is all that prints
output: **1000** rpm
